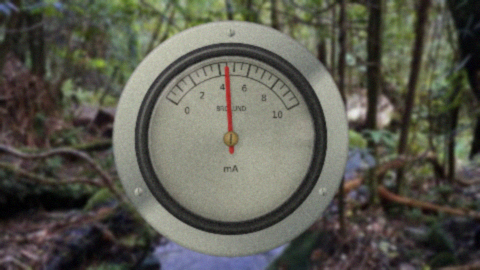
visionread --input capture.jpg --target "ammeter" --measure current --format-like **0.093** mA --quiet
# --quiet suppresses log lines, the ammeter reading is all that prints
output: **4.5** mA
